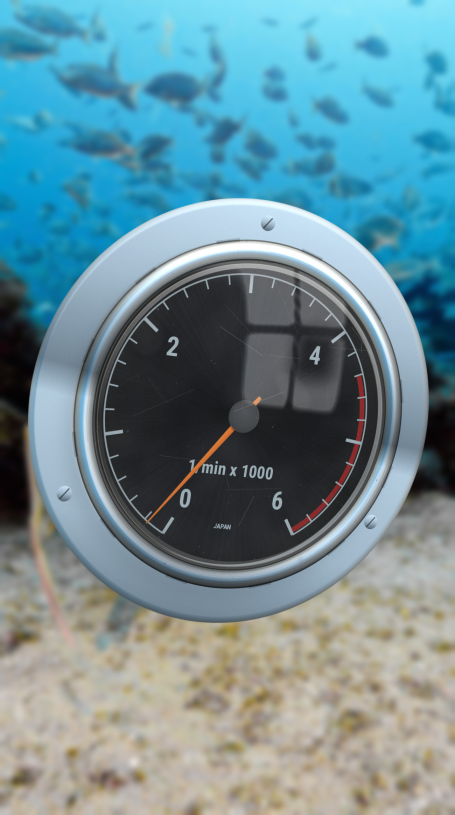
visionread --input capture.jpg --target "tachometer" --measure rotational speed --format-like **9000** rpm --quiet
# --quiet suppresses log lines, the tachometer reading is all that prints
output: **200** rpm
